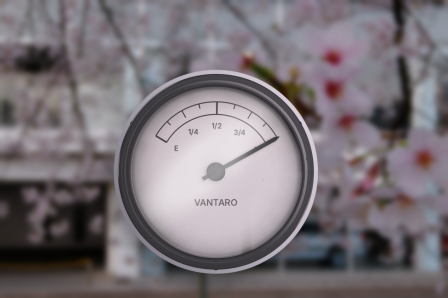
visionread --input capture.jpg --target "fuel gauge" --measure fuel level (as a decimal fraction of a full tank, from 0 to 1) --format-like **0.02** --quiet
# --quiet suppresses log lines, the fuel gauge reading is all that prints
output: **1**
